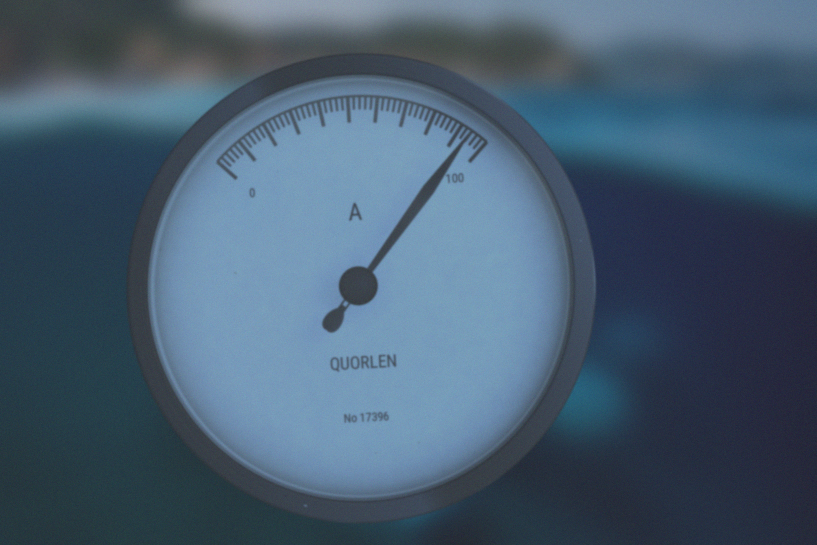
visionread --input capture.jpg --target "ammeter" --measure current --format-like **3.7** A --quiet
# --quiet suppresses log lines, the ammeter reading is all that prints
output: **94** A
